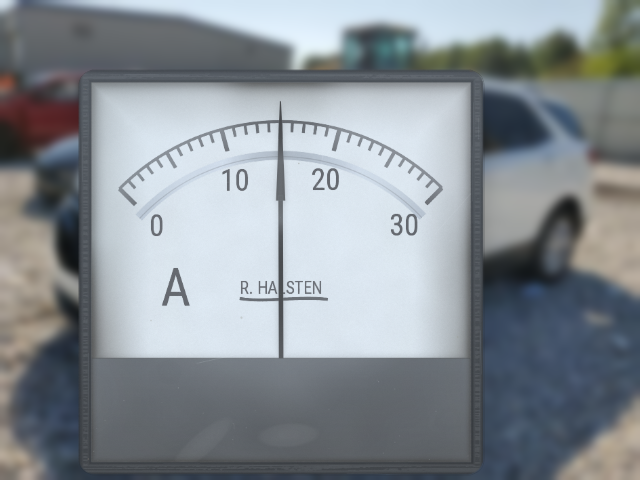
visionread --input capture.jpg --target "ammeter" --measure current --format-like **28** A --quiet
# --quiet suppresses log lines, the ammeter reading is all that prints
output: **15** A
